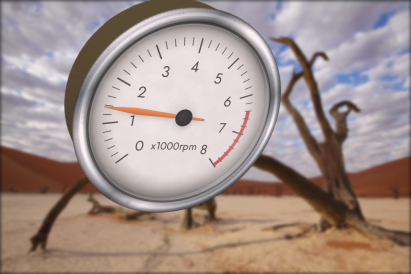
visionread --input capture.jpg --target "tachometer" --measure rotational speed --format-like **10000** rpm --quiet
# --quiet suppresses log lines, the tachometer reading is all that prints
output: **1400** rpm
